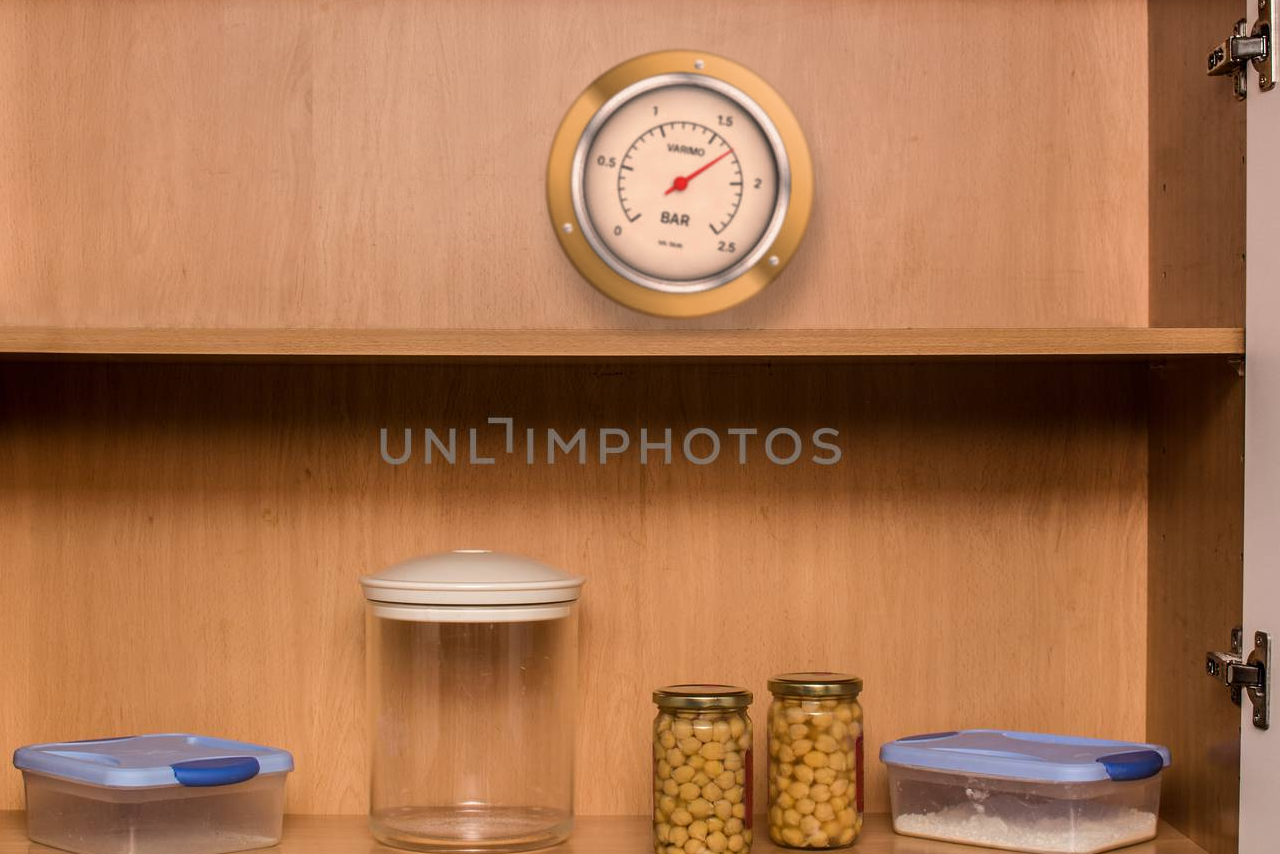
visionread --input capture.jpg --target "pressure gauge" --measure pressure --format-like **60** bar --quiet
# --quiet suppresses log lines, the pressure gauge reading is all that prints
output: **1.7** bar
